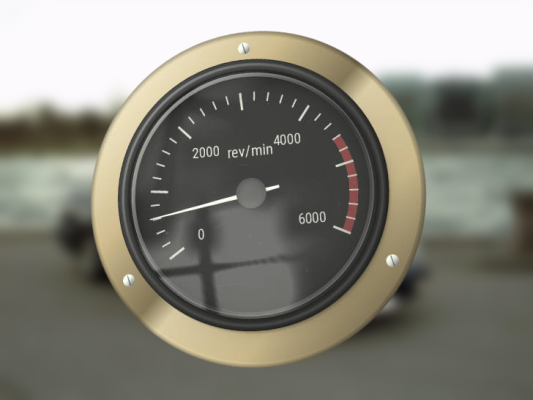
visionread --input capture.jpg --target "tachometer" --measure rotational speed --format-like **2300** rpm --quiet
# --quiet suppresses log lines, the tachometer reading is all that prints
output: **600** rpm
